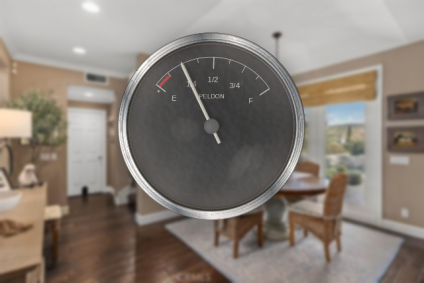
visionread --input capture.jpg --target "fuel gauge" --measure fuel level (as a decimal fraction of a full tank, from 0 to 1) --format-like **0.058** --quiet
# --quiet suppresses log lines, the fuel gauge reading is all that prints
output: **0.25**
